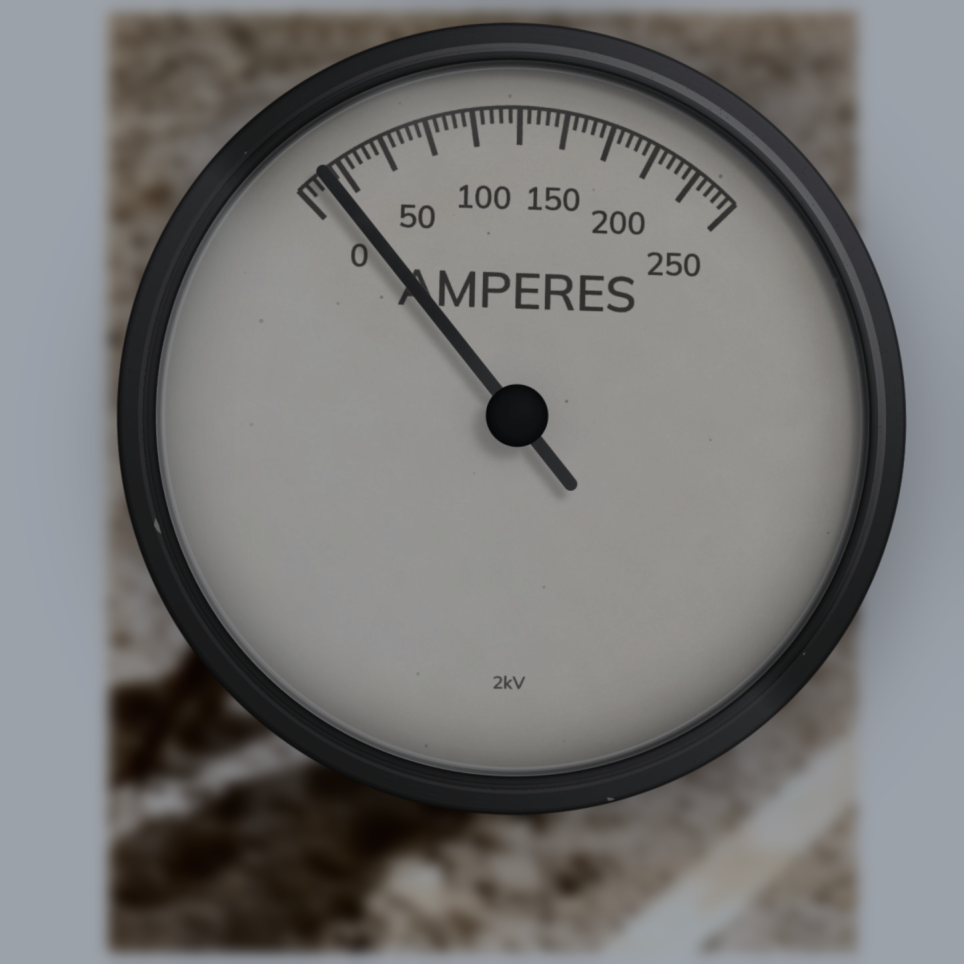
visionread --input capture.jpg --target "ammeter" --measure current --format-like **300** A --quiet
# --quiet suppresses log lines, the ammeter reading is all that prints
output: **15** A
